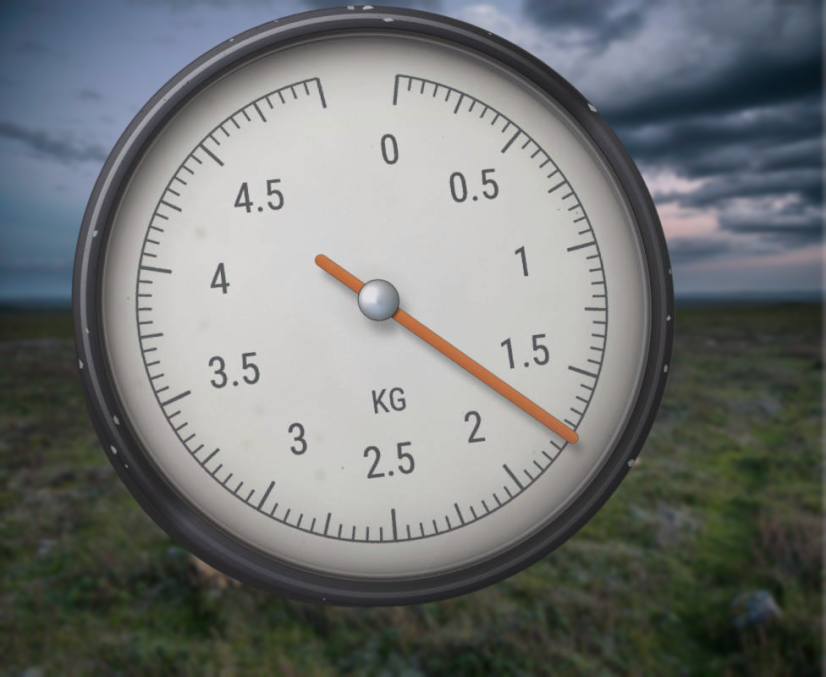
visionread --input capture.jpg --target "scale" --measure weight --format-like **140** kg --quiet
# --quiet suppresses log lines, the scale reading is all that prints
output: **1.75** kg
